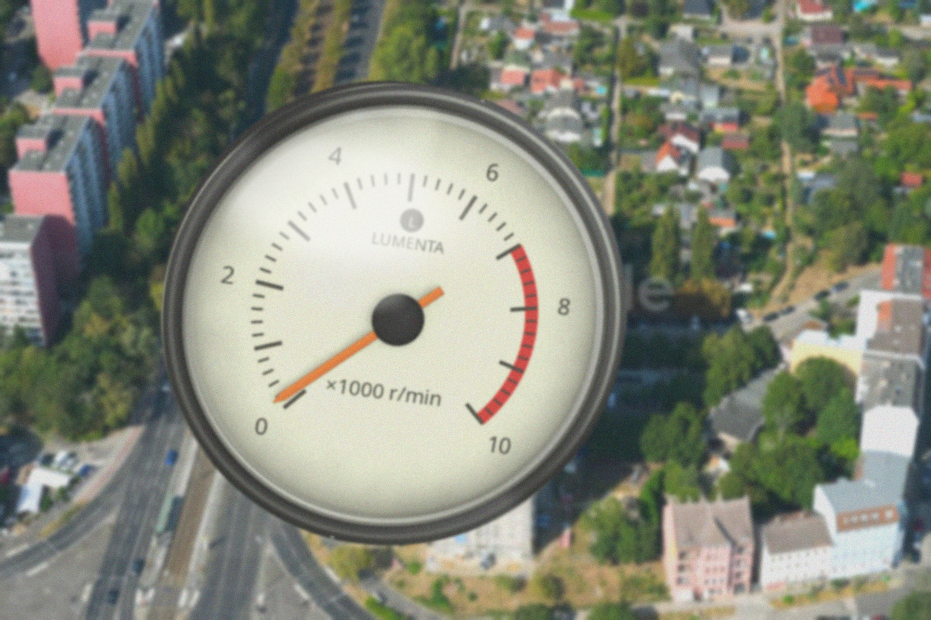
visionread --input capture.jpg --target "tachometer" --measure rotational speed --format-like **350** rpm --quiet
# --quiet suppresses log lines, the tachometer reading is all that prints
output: **200** rpm
